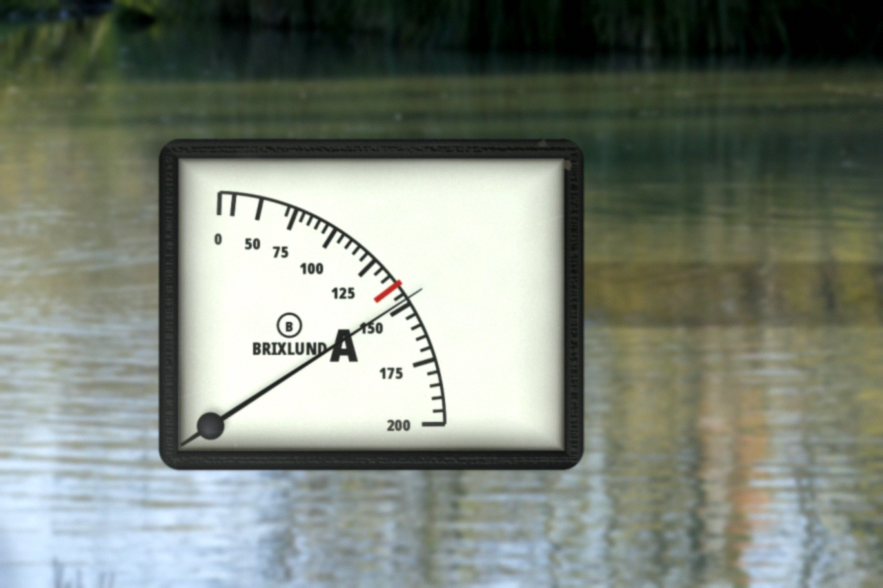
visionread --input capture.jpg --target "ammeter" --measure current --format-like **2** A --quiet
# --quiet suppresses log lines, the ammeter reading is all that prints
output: **147.5** A
